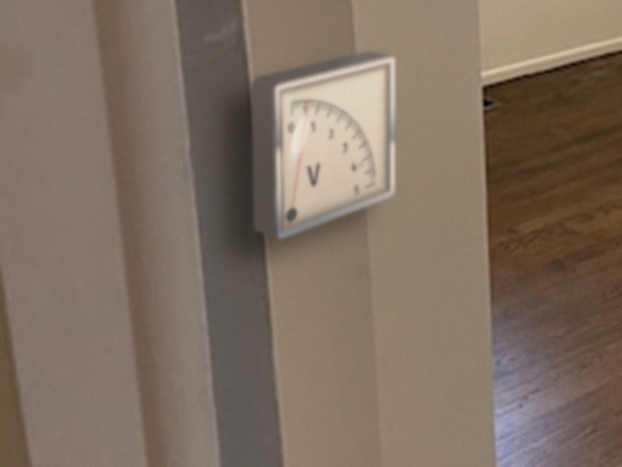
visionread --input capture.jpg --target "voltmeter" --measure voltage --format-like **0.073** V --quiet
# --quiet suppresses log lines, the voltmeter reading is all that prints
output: **0.5** V
